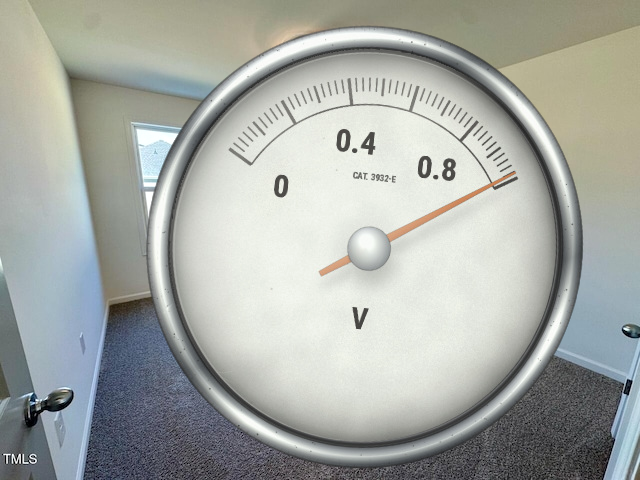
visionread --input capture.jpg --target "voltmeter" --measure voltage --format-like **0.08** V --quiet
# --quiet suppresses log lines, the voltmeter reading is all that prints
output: **0.98** V
